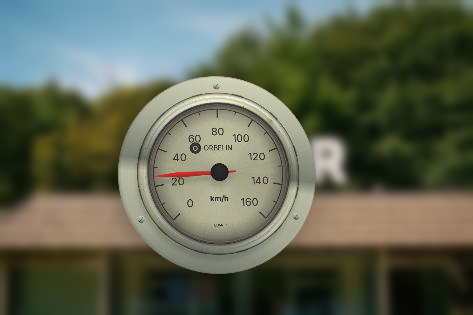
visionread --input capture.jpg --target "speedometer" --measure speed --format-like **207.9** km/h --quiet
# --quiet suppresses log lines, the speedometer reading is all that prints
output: **25** km/h
